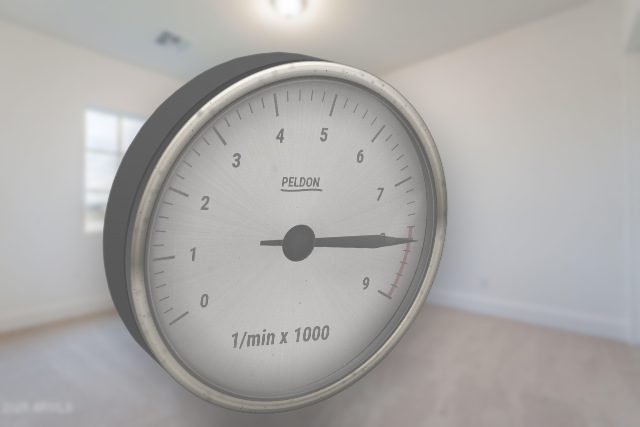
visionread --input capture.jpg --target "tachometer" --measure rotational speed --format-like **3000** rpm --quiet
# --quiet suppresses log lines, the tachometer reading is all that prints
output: **8000** rpm
